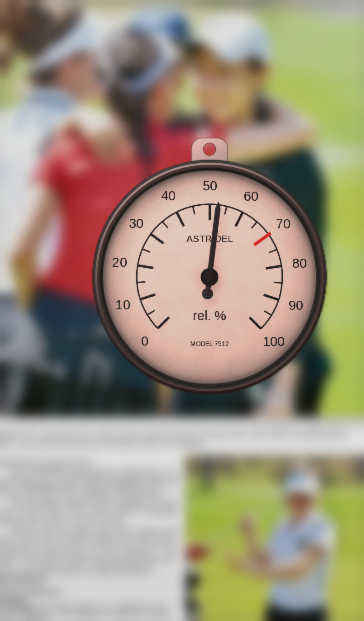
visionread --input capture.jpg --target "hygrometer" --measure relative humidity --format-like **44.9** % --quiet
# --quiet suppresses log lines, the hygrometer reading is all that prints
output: **52.5** %
